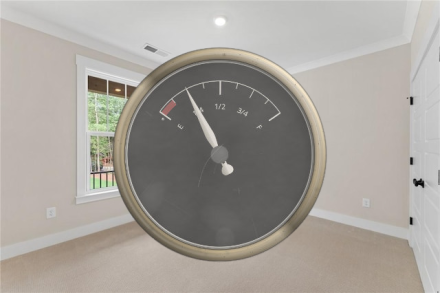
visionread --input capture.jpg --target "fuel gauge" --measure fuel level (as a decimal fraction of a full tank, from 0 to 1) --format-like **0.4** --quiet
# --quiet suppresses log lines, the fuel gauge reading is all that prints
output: **0.25**
